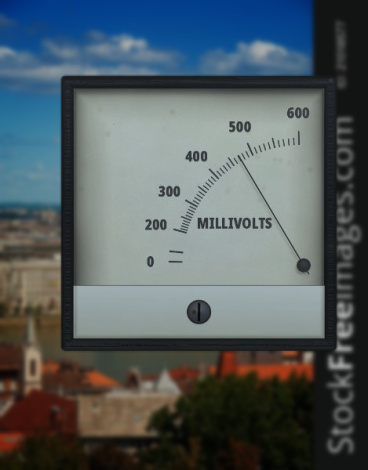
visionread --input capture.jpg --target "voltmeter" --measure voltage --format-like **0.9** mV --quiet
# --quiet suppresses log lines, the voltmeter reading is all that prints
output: **470** mV
